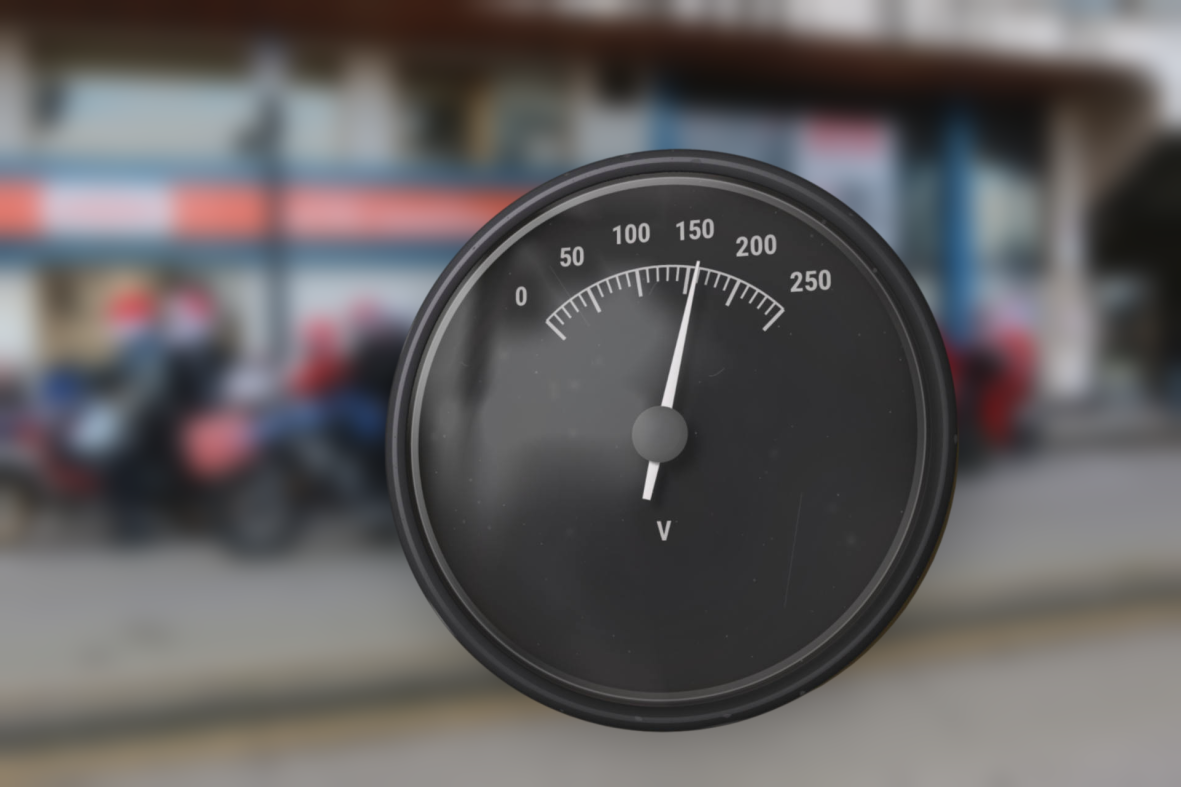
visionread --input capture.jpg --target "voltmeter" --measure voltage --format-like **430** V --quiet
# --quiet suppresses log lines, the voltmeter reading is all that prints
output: **160** V
